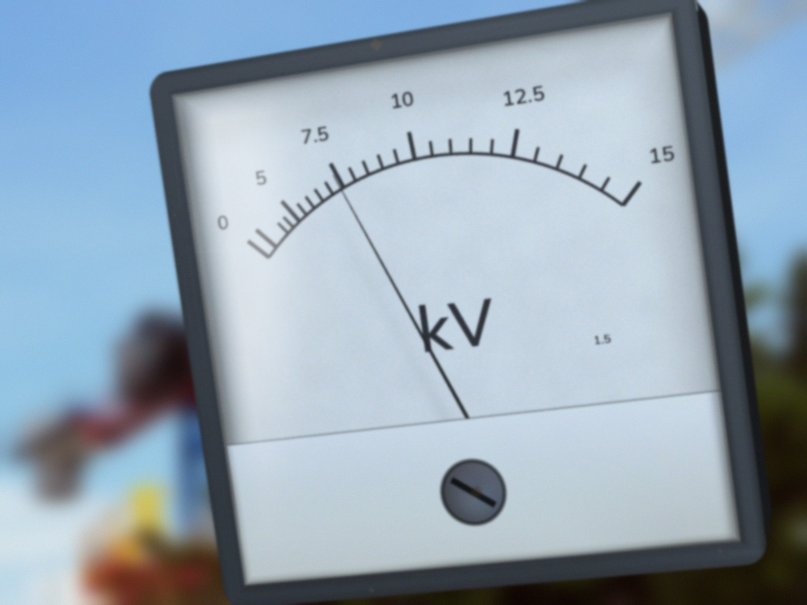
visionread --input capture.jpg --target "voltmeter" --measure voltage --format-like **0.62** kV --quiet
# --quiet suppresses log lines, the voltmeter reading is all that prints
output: **7.5** kV
